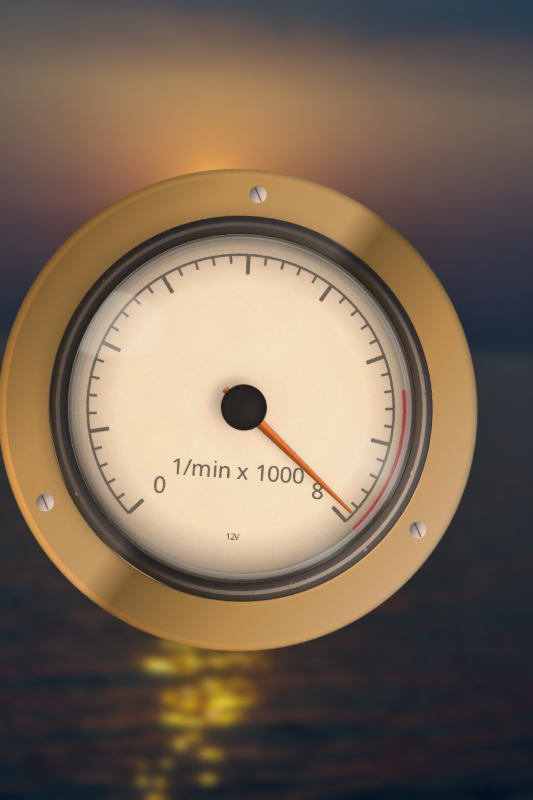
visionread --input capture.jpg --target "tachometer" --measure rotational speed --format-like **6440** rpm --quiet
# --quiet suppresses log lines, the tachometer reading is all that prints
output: **7900** rpm
